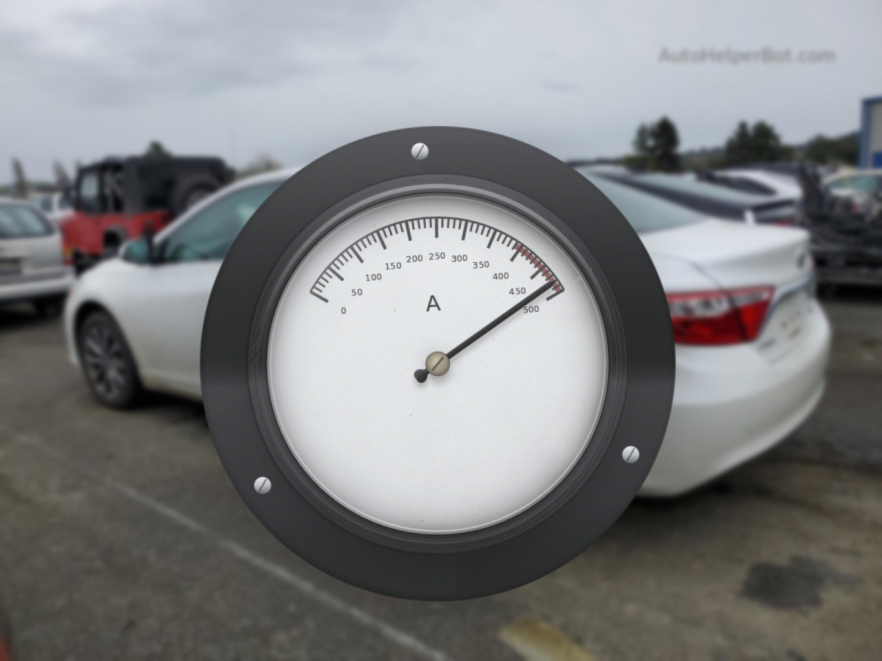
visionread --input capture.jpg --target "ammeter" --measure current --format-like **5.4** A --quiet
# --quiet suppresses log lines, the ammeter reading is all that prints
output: **480** A
